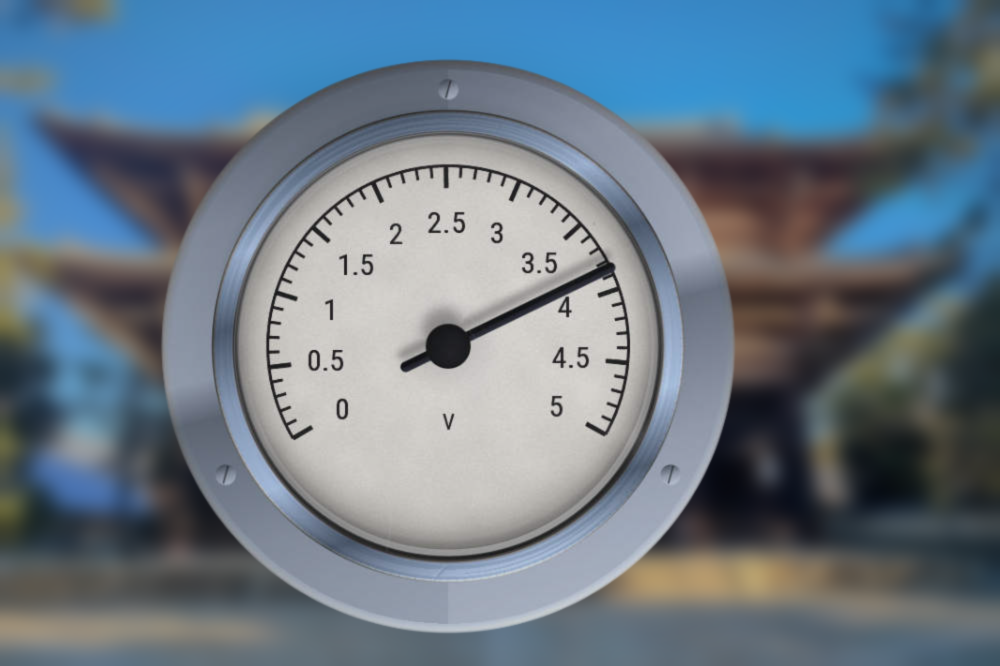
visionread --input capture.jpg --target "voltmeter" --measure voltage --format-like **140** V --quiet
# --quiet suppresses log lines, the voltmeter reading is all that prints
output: **3.85** V
